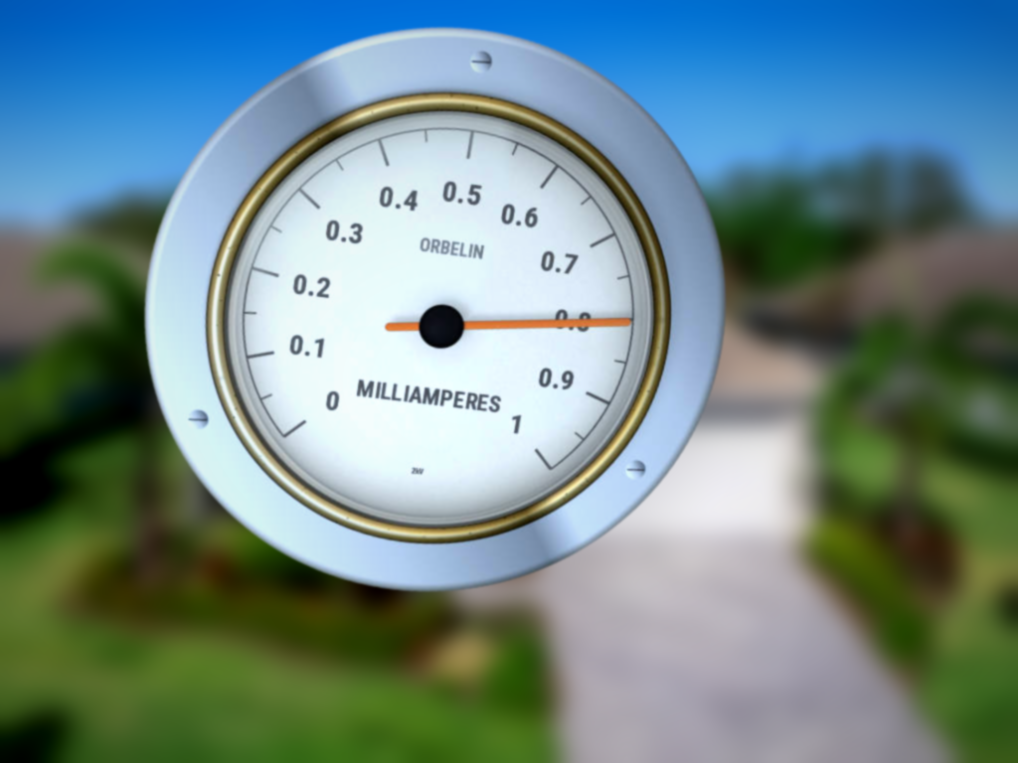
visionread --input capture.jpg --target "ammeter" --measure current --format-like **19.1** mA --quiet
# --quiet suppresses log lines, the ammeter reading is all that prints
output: **0.8** mA
